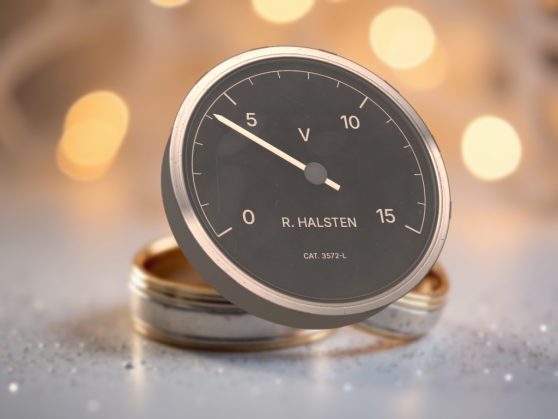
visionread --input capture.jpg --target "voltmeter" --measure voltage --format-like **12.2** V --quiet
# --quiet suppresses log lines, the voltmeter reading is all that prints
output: **4** V
